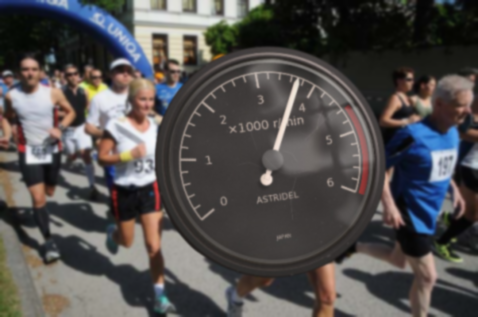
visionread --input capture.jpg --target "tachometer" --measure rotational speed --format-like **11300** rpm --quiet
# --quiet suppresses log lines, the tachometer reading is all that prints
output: **3700** rpm
